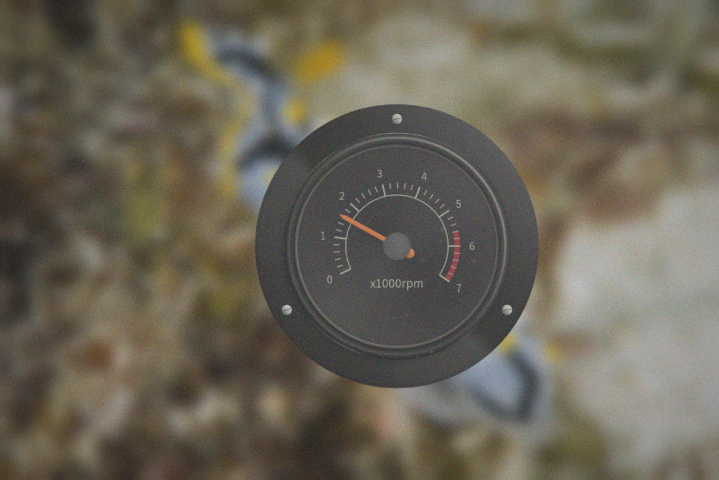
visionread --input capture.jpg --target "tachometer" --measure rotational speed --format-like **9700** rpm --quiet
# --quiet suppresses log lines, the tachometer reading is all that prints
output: **1600** rpm
